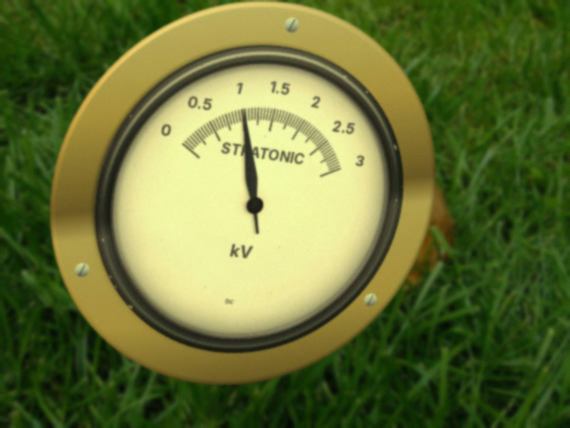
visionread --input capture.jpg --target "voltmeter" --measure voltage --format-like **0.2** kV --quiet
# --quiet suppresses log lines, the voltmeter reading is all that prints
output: **1** kV
